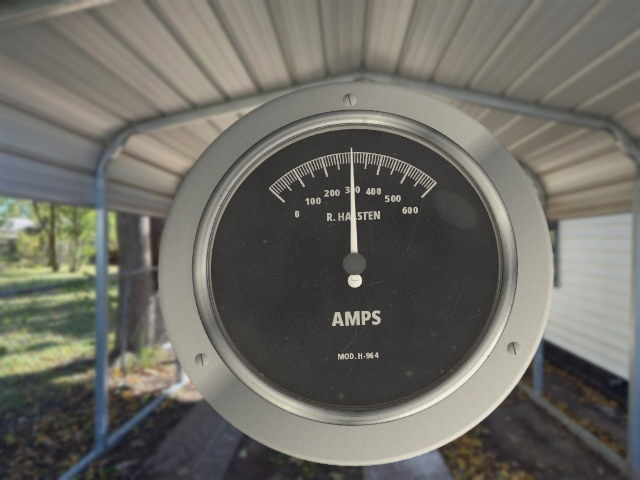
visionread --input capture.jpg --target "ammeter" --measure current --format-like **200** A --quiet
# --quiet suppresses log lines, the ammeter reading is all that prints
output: **300** A
